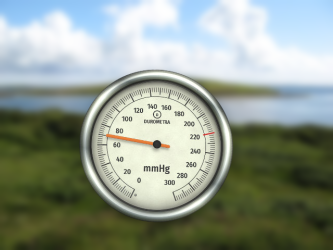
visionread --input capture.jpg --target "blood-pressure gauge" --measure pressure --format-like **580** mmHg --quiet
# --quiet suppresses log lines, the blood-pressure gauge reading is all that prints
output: **70** mmHg
